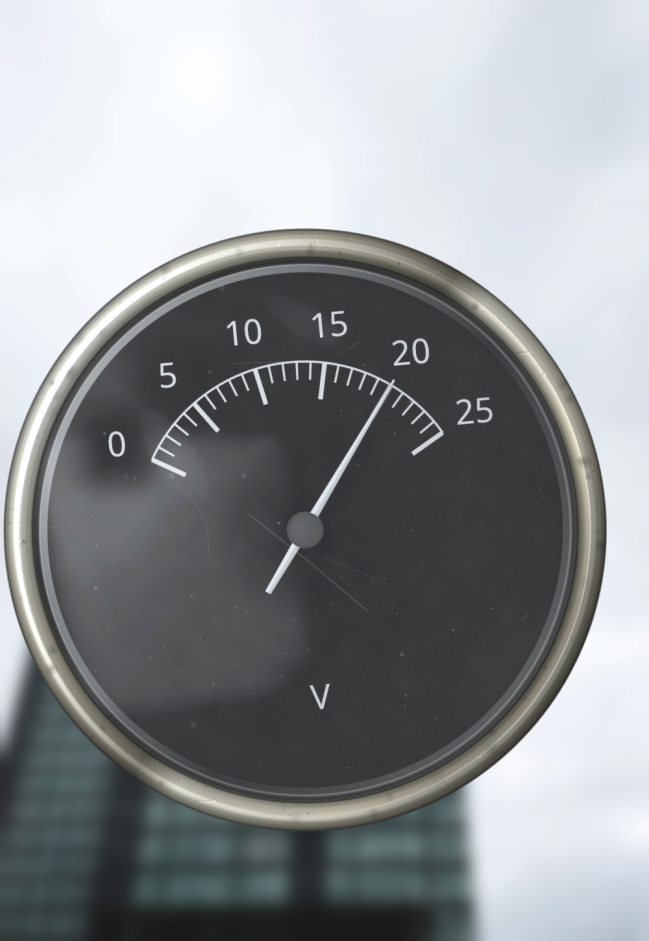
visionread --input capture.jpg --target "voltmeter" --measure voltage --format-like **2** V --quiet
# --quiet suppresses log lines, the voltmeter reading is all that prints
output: **20** V
